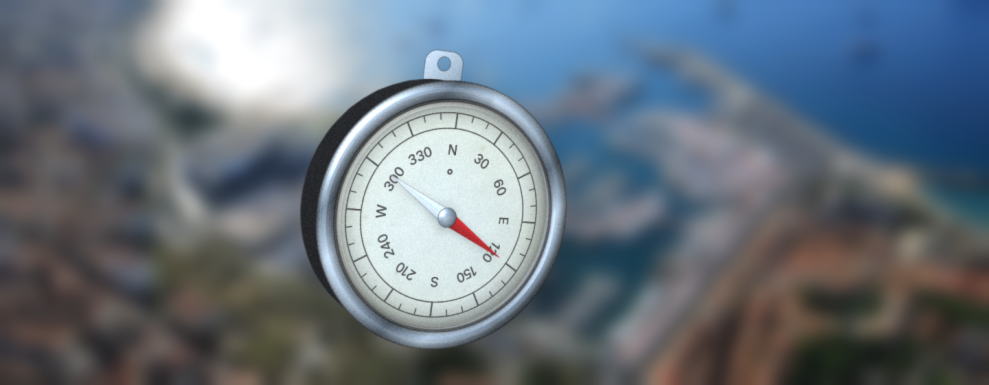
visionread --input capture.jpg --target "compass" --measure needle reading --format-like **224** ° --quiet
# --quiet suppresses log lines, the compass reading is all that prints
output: **120** °
